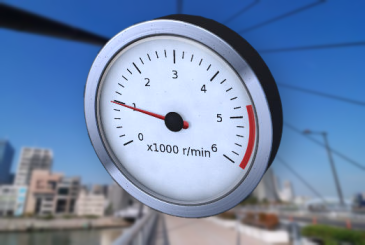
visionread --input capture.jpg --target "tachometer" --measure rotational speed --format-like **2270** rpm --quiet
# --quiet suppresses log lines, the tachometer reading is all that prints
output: **1000** rpm
